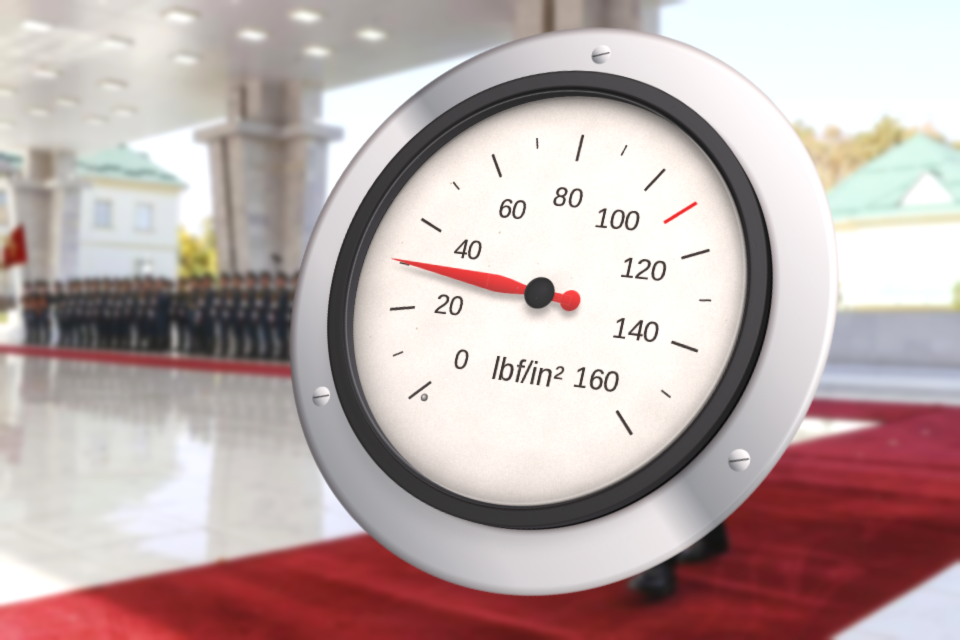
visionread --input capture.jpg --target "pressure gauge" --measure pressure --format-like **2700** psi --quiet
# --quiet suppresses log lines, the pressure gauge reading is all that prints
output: **30** psi
